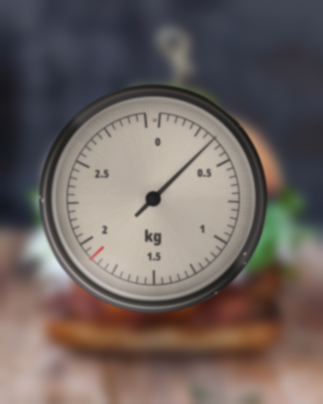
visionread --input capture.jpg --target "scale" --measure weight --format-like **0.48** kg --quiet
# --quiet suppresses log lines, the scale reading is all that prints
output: **0.35** kg
